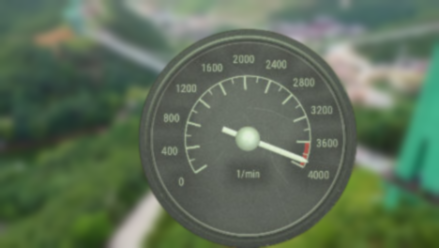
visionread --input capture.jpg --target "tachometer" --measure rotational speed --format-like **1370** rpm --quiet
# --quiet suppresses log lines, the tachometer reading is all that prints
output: **3900** rpm
